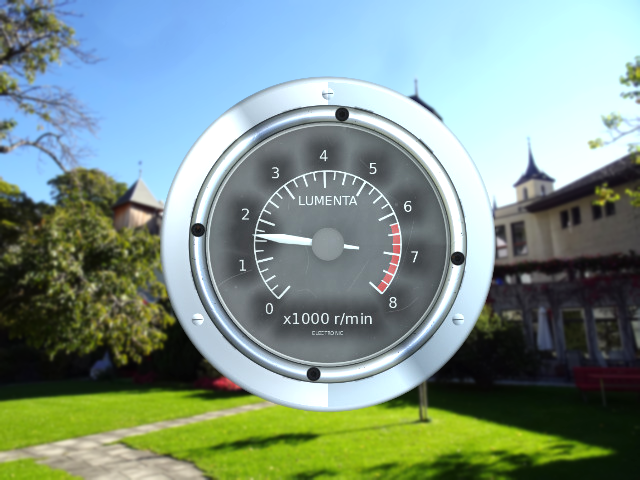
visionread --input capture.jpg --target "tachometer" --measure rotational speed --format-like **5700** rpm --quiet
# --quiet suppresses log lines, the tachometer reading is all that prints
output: **1625** rpm
